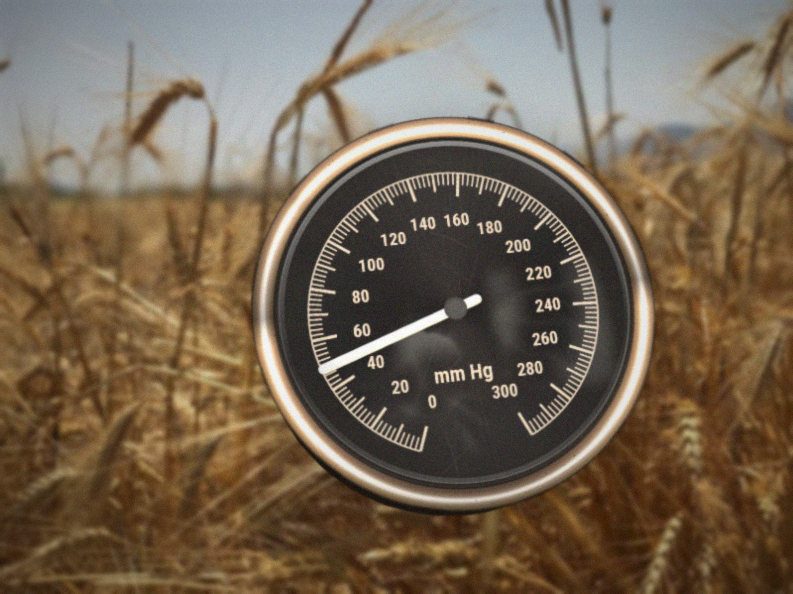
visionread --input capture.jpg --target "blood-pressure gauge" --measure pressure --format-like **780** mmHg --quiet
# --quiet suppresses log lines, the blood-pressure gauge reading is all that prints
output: **48** mmHg
